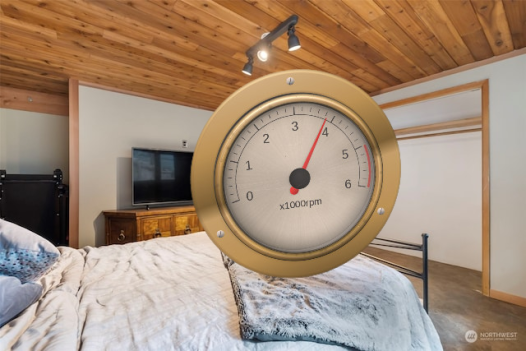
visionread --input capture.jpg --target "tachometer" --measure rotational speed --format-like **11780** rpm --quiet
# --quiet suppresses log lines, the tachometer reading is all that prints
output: **3800** rpm
